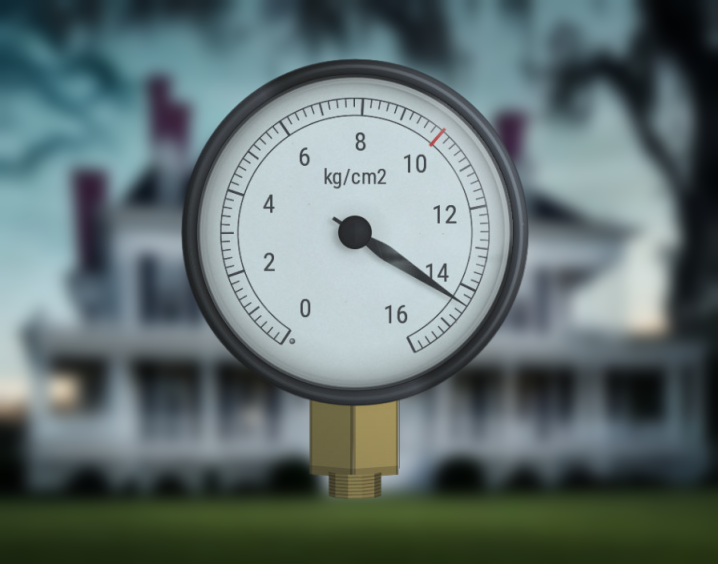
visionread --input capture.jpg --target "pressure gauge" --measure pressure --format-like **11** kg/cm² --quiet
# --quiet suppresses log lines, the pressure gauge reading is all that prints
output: **14.4** kg/cm²
